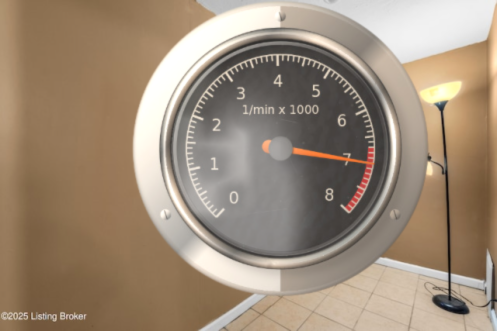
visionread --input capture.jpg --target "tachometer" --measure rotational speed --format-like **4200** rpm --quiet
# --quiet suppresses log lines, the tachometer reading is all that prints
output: **7000** rpm
